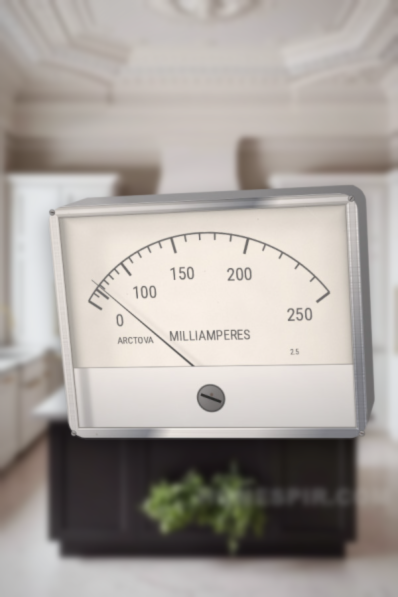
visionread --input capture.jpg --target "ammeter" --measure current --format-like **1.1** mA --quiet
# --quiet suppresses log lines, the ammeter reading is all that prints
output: **60** mA
